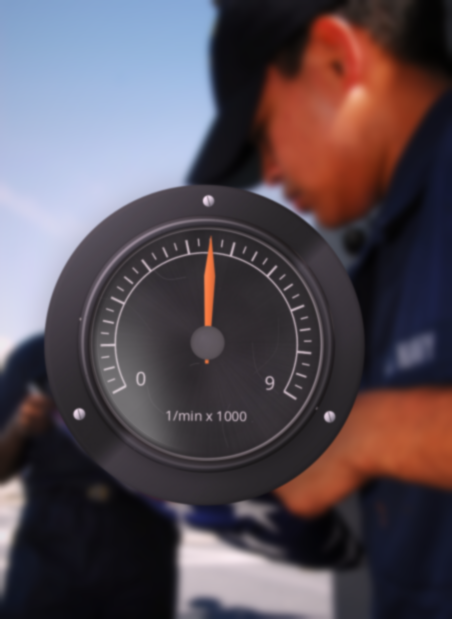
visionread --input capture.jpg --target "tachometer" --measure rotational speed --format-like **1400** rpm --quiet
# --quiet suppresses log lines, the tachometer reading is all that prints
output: **4500** rpm
